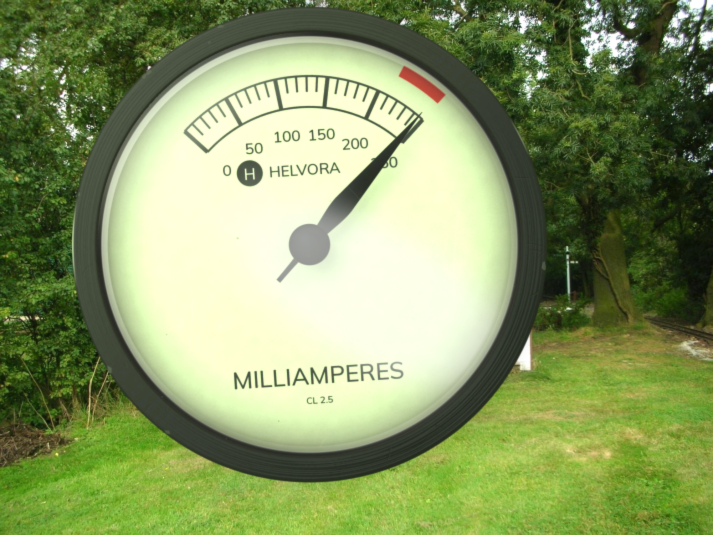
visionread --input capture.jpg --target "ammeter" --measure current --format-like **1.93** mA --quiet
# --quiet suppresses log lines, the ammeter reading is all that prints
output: **245** mA
